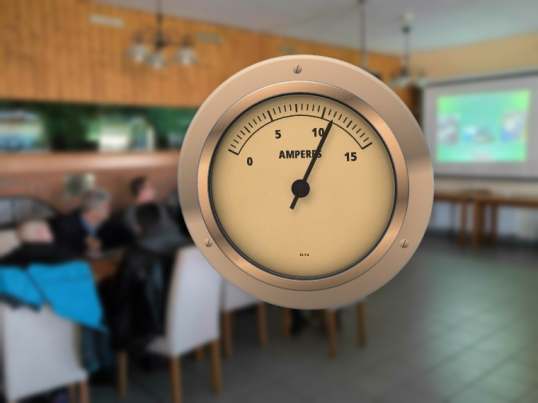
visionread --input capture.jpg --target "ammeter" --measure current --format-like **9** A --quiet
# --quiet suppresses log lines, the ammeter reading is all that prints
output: **11** A
